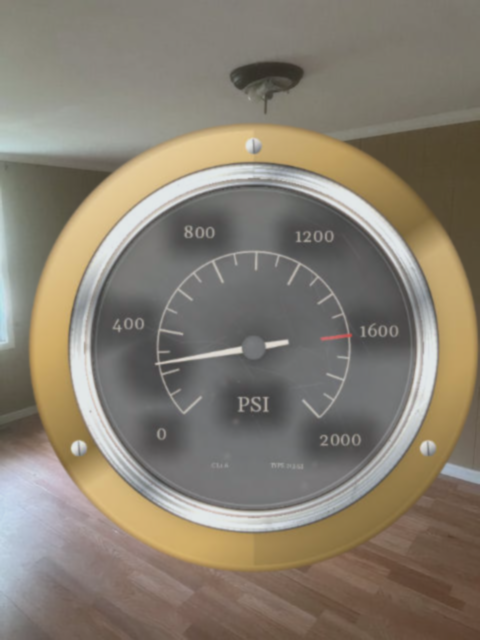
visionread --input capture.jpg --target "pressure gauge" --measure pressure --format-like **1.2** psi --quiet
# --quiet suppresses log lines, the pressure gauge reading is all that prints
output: **250** psi
